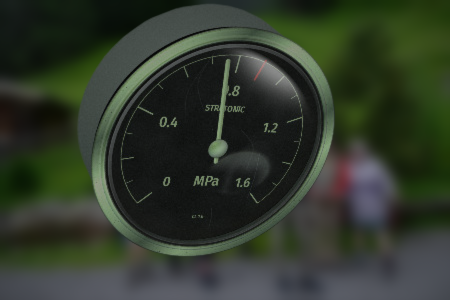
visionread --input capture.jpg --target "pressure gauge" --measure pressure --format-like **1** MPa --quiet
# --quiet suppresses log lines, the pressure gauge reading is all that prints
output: **0.75** MPa
